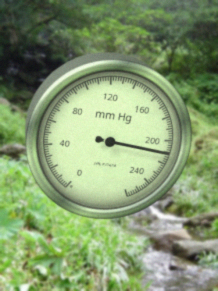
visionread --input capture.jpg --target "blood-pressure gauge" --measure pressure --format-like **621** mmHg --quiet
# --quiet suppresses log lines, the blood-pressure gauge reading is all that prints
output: **210** mmHg
